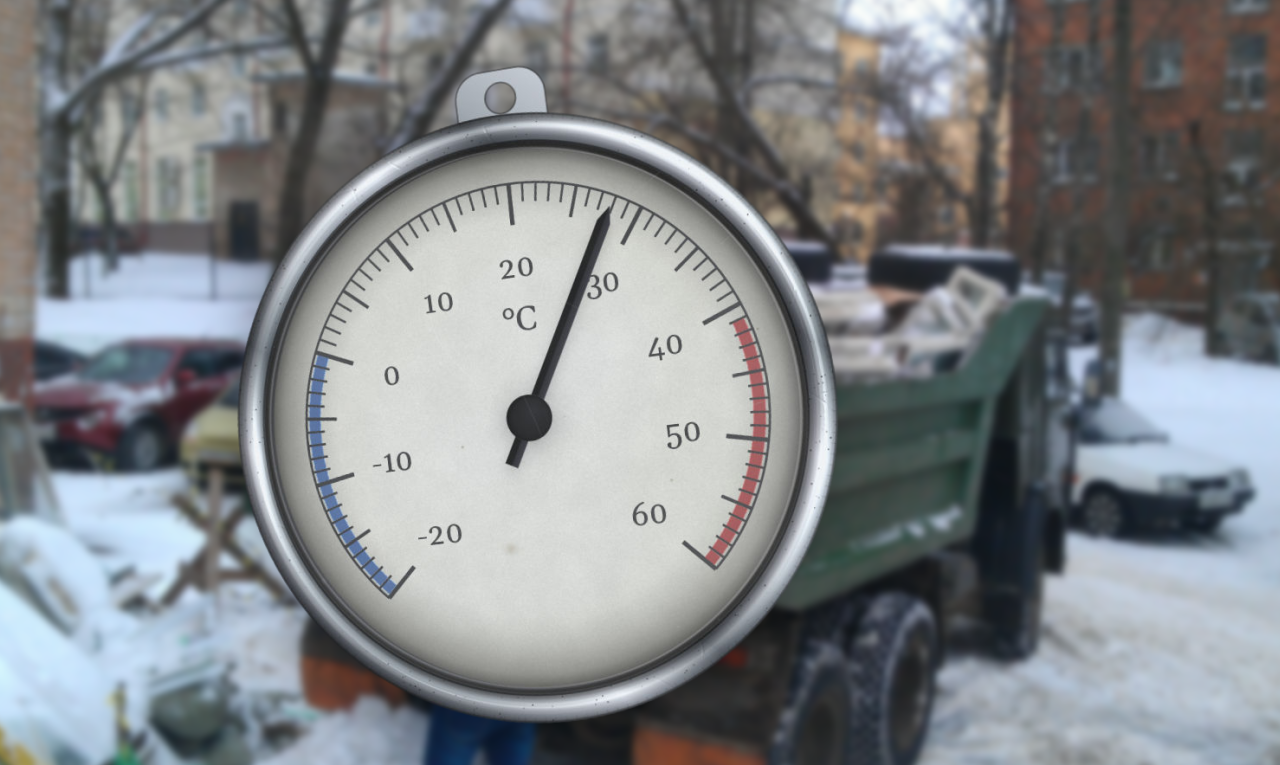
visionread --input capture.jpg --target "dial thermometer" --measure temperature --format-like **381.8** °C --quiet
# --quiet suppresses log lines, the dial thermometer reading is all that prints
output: **28** °C
